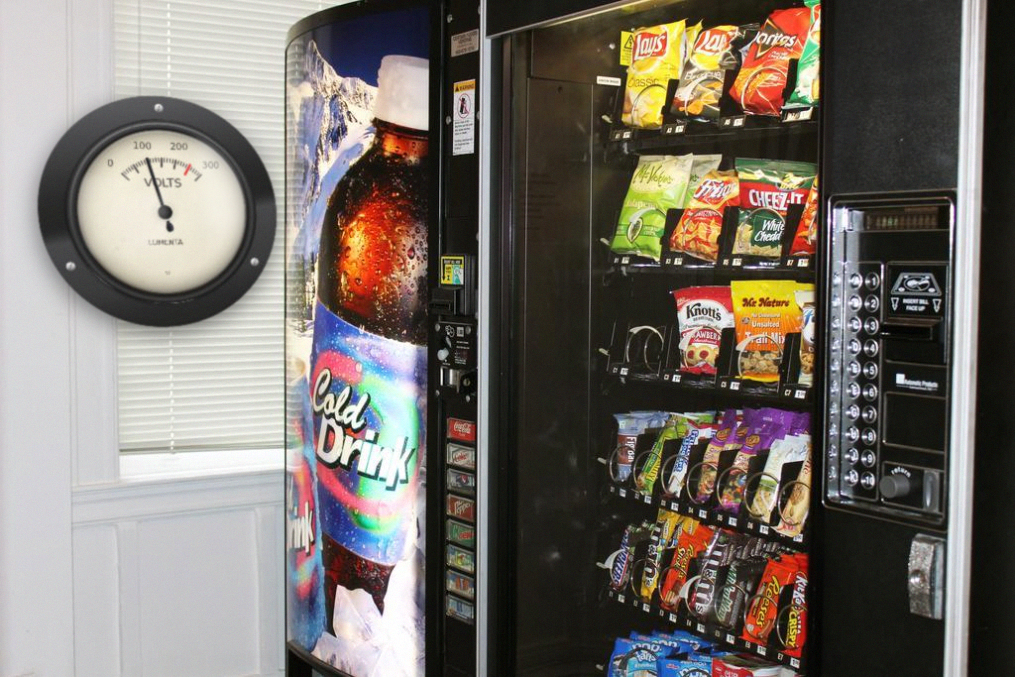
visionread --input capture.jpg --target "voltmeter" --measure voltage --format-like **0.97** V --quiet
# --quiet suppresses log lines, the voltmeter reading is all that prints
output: **100** V
